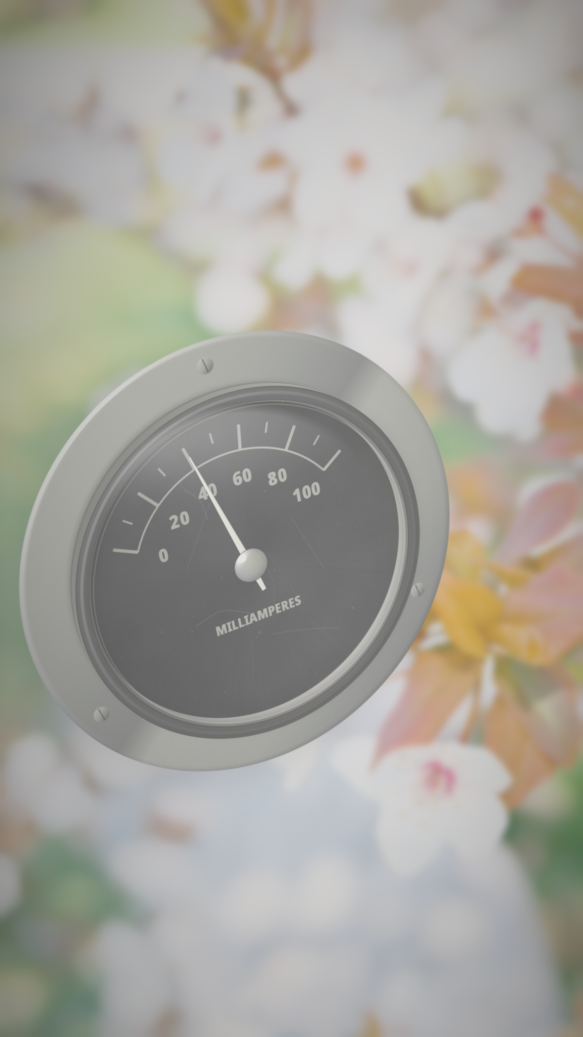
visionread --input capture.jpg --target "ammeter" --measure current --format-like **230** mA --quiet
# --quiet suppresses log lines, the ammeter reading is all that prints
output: **40** mA
